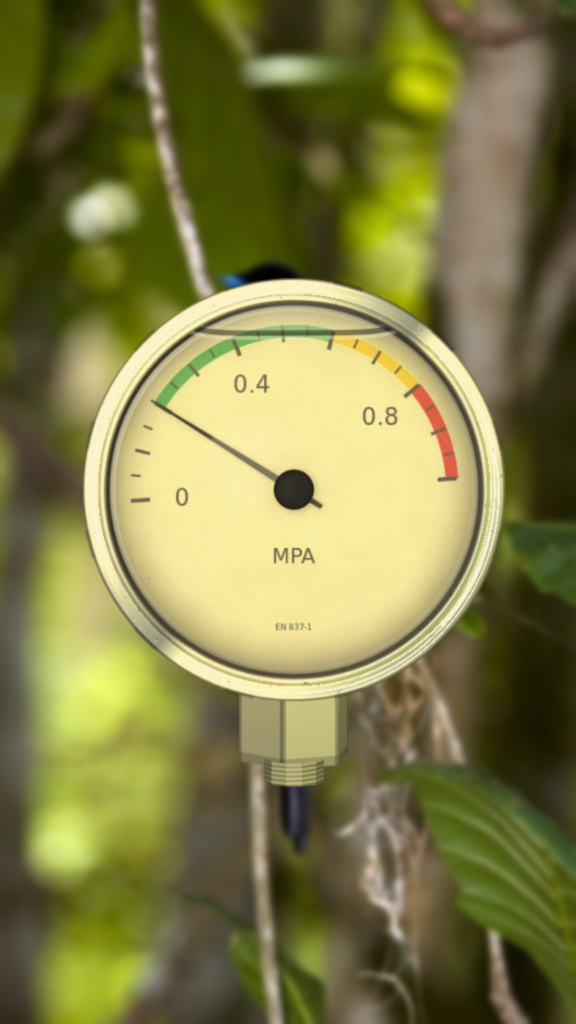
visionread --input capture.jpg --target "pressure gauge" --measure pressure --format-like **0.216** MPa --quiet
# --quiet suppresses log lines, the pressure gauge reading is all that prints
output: **0.2** MPa
